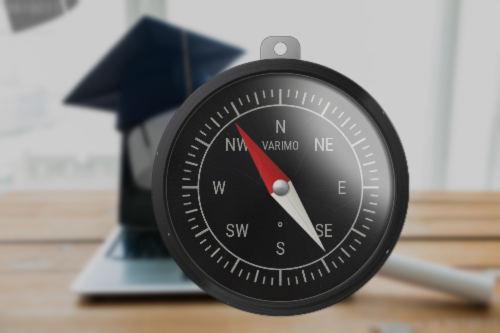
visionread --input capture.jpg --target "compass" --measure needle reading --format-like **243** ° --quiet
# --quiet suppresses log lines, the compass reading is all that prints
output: **325** °
